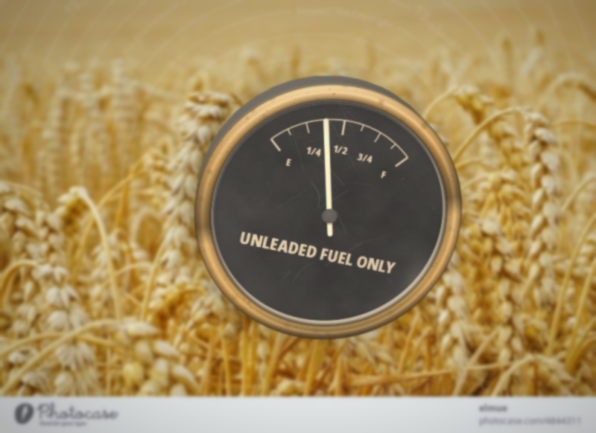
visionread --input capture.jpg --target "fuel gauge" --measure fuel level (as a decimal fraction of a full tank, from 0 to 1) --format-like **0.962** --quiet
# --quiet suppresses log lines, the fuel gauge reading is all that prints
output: **0.375**
